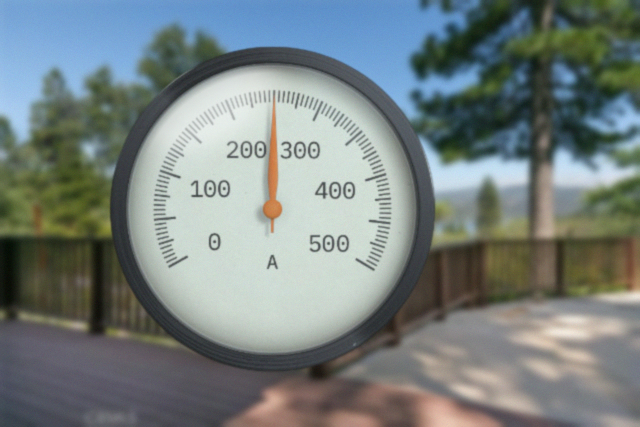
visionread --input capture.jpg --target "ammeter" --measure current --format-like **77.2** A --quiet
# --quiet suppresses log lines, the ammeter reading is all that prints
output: **250** A
